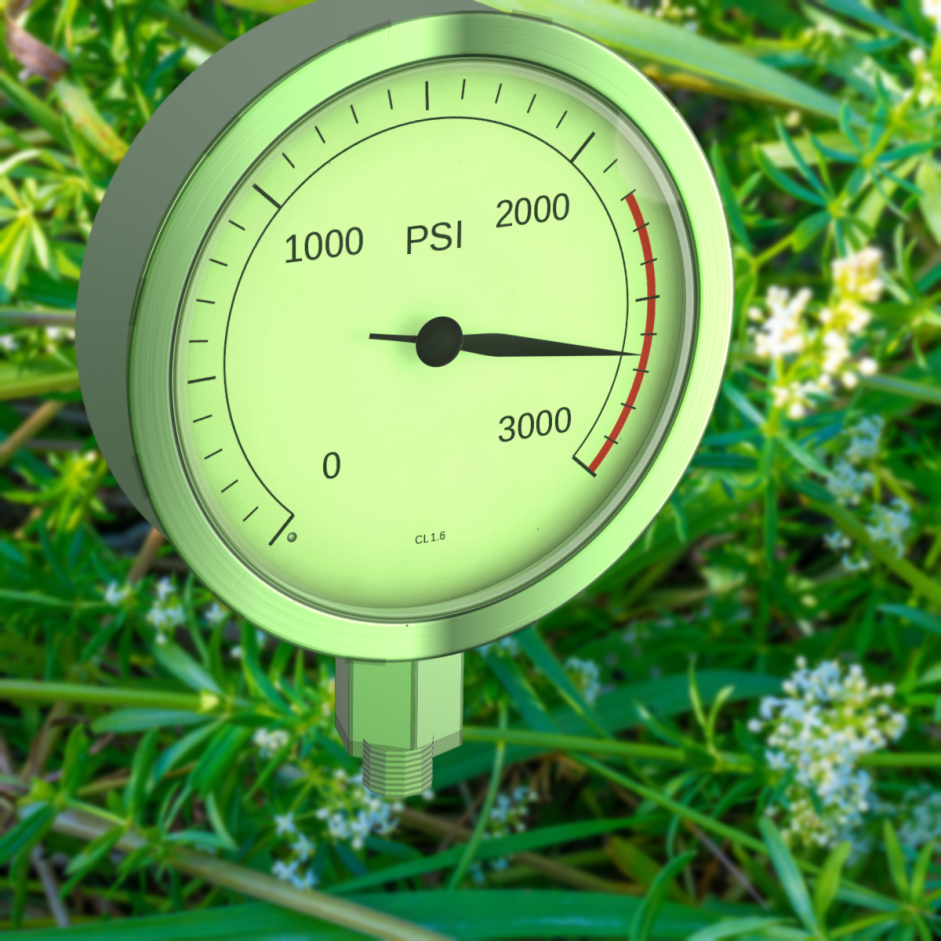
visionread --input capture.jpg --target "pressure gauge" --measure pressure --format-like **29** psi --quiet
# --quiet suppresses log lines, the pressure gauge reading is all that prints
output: **2650** psi
